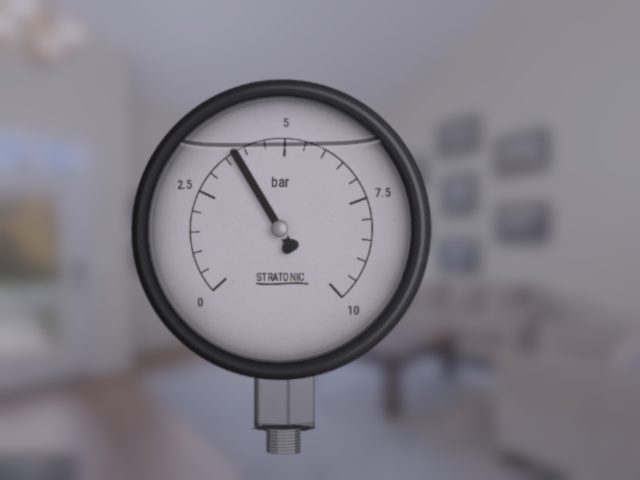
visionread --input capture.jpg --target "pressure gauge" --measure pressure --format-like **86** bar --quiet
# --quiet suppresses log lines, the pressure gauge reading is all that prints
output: **3.75** bar
